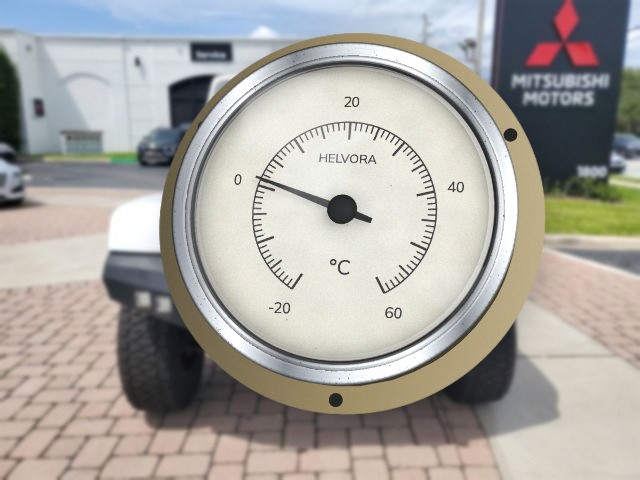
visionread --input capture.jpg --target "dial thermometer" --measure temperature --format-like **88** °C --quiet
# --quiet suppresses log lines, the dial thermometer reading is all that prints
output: **1** °C
